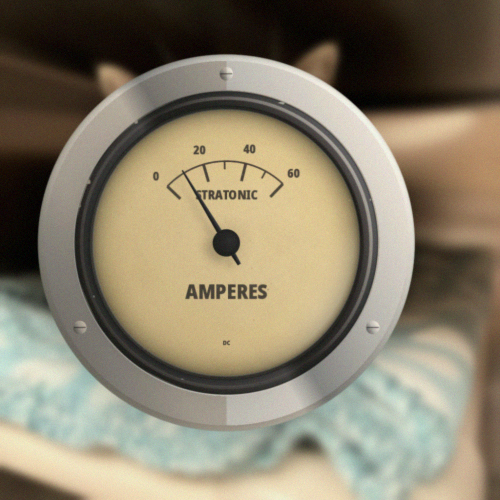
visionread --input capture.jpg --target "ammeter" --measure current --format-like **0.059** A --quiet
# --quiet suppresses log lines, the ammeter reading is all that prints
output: **10** A
